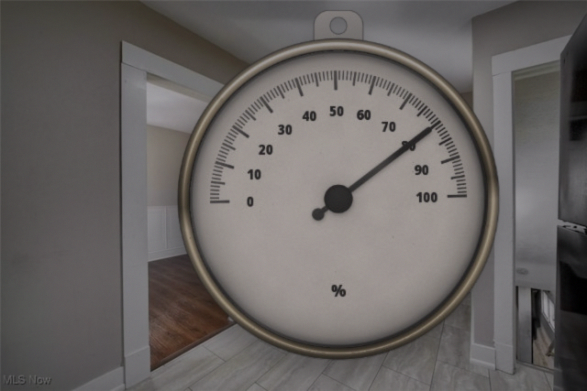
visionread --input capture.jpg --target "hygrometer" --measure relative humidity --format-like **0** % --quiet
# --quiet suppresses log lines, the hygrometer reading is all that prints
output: **80** %
